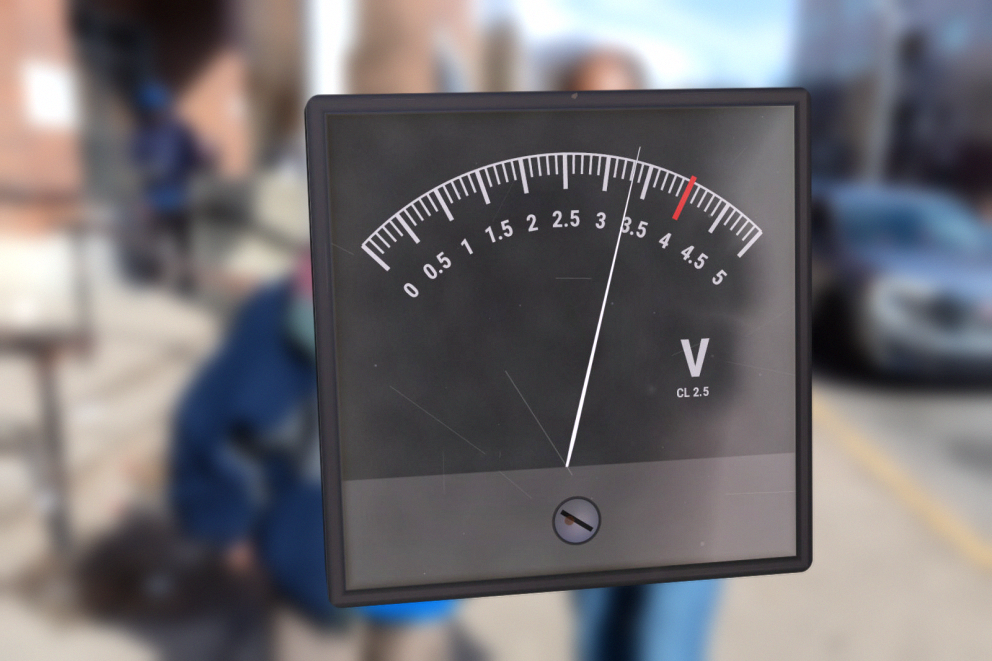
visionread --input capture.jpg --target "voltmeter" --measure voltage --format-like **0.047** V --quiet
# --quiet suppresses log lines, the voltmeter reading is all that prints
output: **3.3** V
